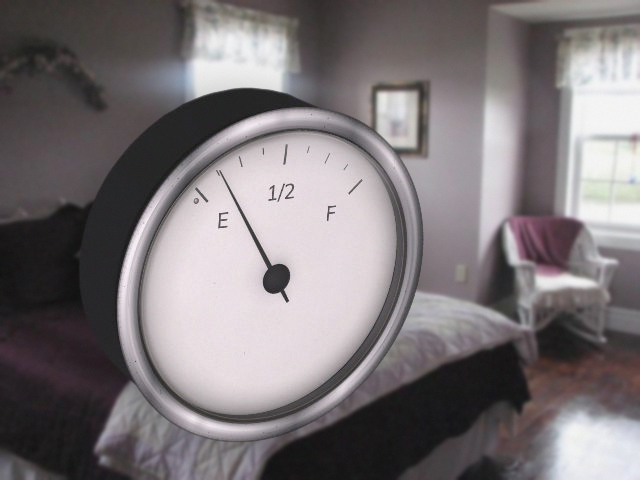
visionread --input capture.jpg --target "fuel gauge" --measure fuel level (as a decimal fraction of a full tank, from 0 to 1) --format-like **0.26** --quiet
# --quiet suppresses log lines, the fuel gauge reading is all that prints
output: **0.125**
